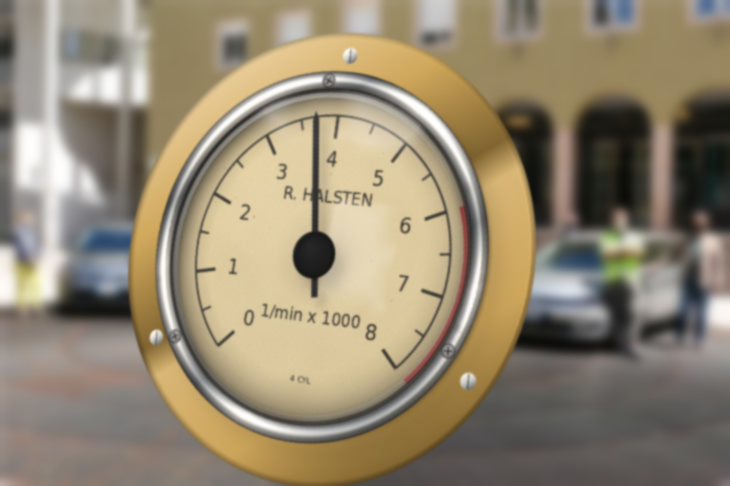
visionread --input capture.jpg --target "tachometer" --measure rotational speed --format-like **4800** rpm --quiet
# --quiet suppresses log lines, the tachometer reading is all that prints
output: **3750** rpm
